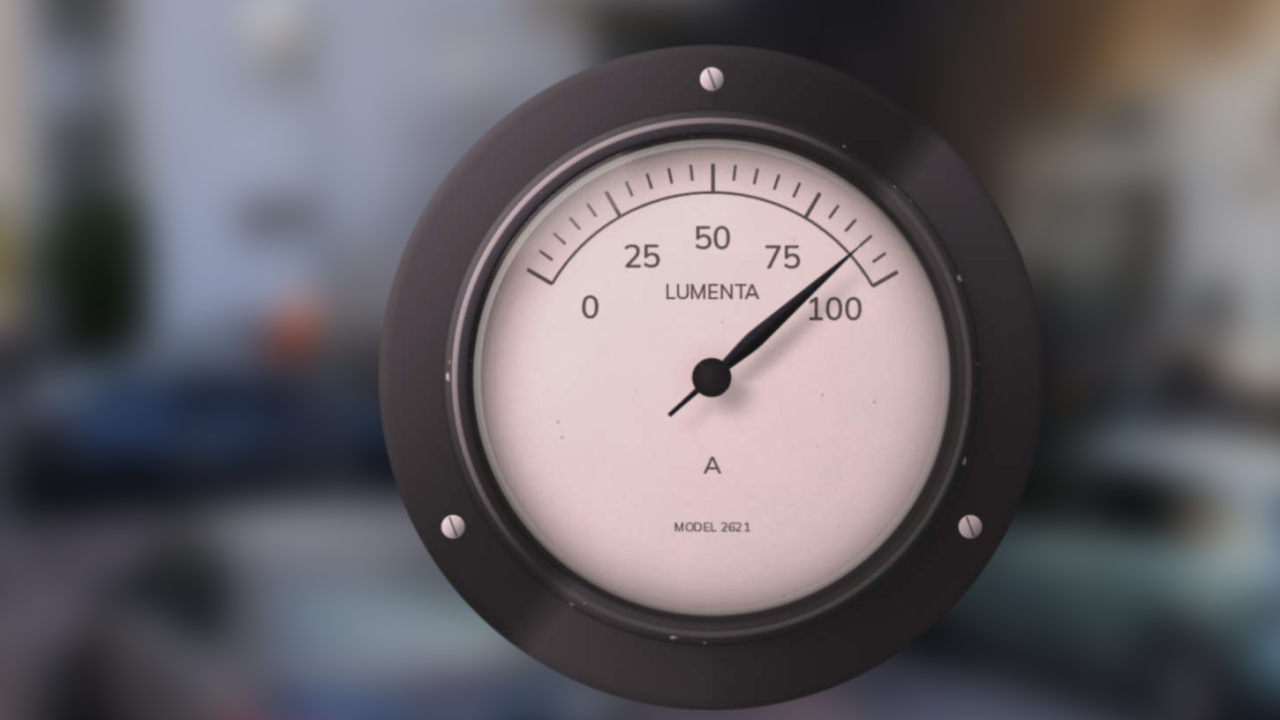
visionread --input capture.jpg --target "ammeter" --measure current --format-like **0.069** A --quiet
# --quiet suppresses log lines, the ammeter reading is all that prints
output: **90** A
